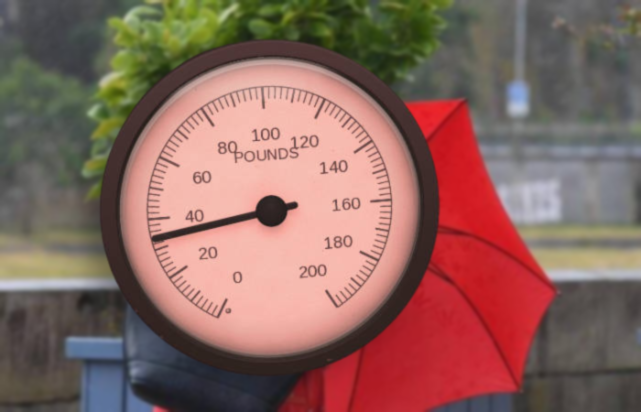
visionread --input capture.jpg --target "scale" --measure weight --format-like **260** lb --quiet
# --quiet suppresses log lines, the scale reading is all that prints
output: **34** lb
